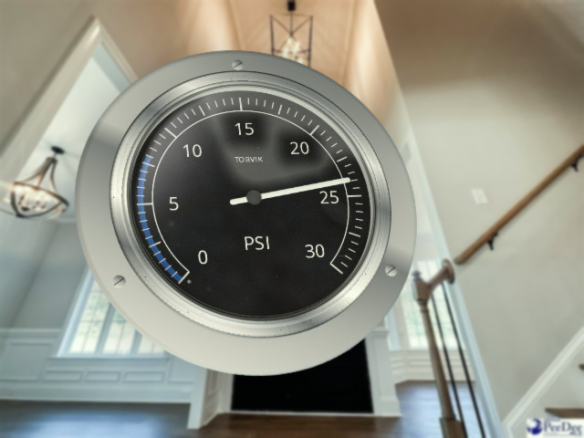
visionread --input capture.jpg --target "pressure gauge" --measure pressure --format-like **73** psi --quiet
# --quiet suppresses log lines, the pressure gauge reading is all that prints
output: **24** psi
